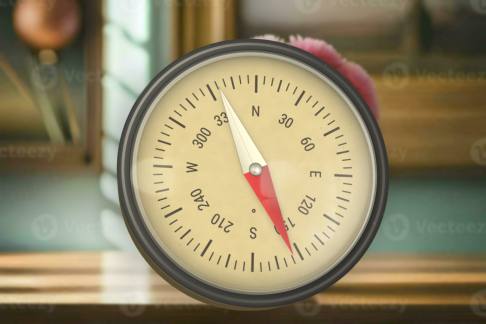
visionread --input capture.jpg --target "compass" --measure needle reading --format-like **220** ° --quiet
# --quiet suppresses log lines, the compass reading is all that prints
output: **155** °
